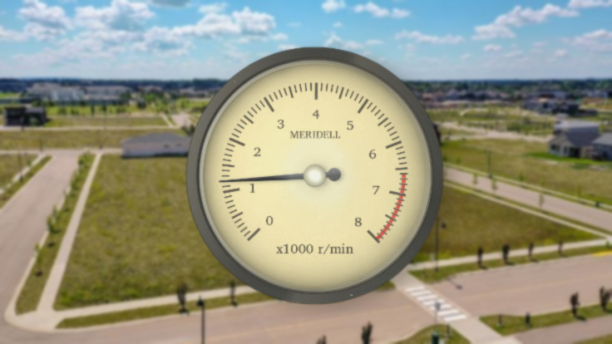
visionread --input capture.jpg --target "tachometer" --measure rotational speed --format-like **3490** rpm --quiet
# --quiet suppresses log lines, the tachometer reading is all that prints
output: **1200** rpm
